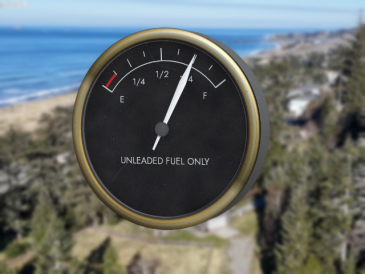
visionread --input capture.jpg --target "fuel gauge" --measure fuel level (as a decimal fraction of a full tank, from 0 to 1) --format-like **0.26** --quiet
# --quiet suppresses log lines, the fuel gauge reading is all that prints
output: **0.75**
